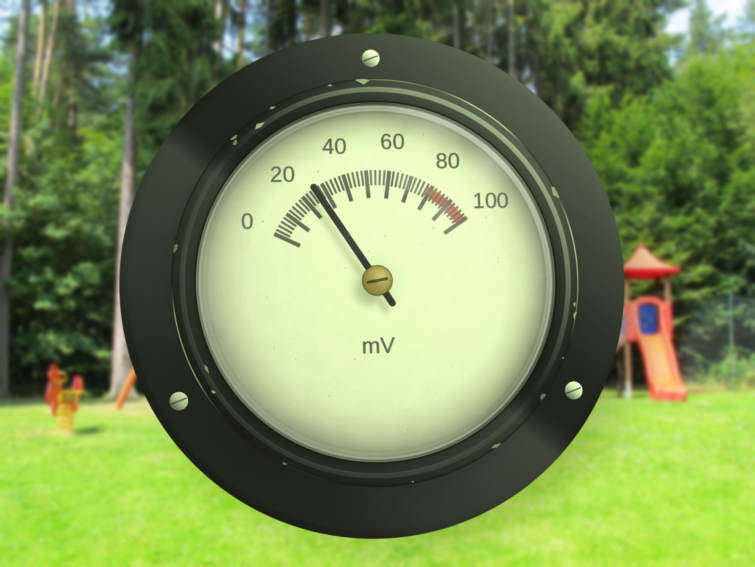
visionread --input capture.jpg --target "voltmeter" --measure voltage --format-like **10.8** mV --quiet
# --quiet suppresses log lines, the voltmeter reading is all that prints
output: **26** mV
